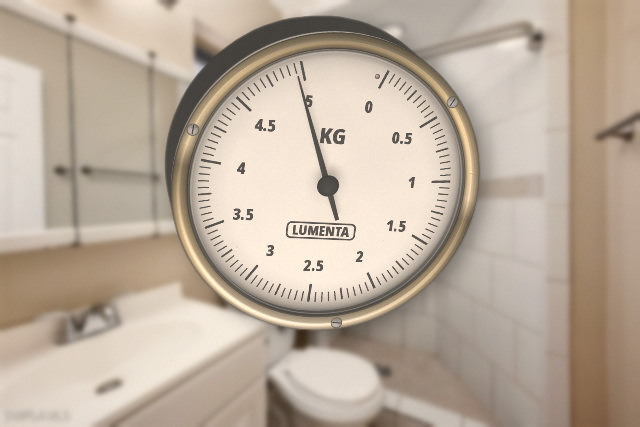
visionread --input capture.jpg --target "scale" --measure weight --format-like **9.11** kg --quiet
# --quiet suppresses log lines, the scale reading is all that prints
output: **4.95** kg
